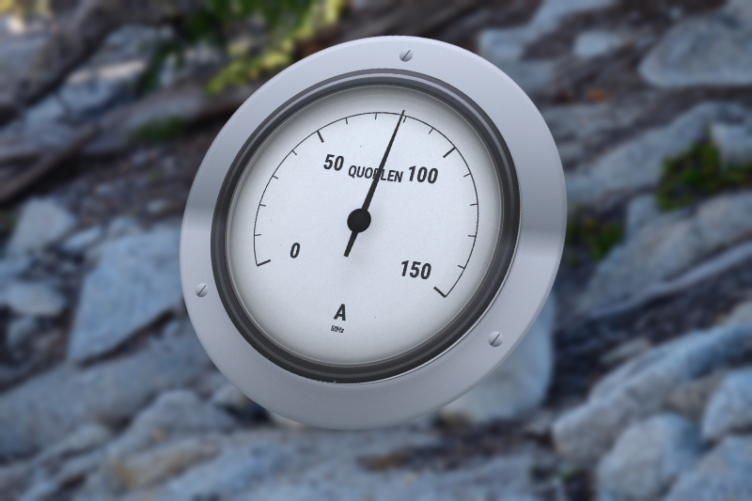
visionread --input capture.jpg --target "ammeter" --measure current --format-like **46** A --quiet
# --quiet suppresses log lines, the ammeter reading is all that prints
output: **80** A
